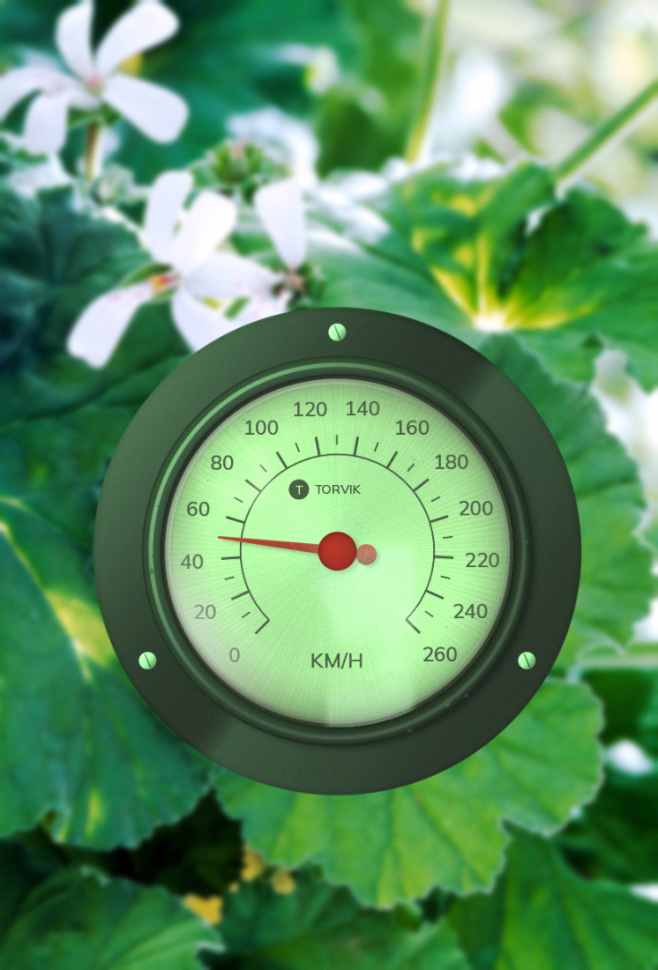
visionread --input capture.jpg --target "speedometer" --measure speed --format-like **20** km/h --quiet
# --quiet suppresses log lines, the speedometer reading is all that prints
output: **50** km/h
